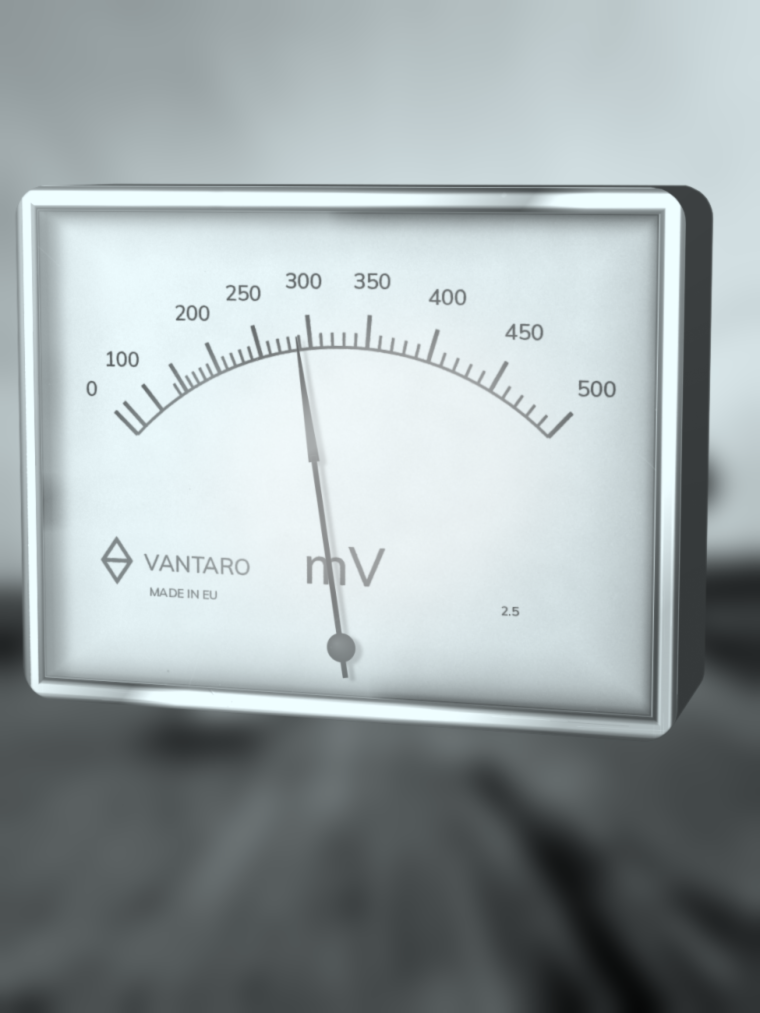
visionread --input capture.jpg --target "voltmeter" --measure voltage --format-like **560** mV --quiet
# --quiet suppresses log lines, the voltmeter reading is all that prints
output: **290** mV
